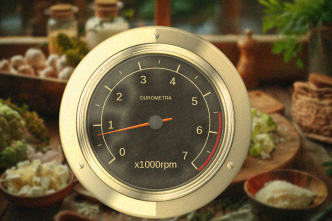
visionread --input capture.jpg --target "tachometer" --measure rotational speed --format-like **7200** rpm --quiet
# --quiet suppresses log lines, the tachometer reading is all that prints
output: **750** rpm
